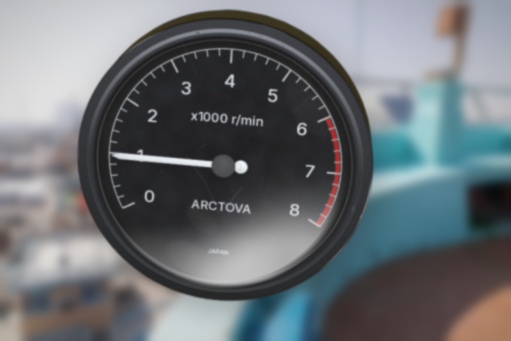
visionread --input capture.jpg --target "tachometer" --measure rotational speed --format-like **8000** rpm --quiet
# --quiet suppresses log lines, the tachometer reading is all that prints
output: **1000** rpm
